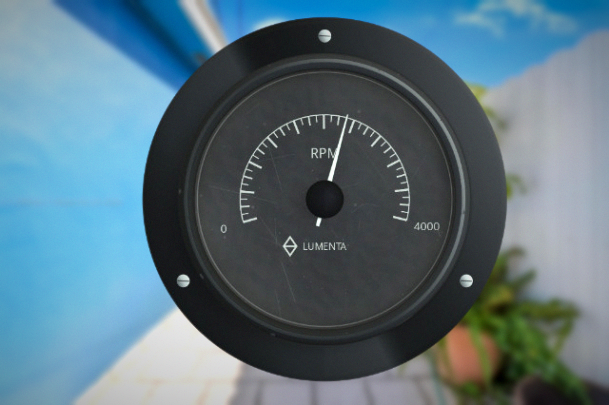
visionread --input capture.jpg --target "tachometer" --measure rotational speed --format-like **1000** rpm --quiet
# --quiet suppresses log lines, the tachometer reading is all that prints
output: **2300** rpm
